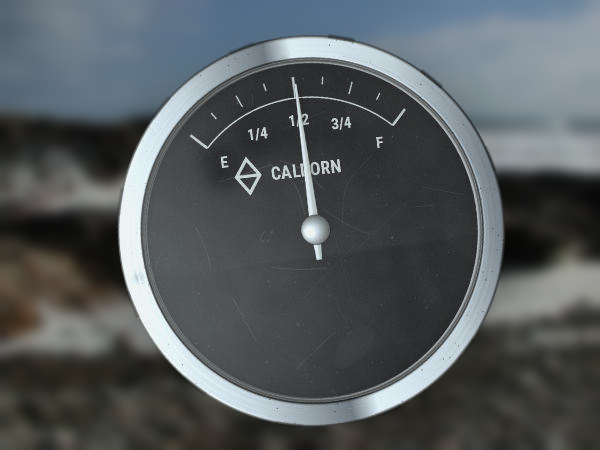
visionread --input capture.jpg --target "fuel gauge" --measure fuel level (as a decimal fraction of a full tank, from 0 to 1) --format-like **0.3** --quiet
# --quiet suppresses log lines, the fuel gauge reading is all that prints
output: **0.5**
